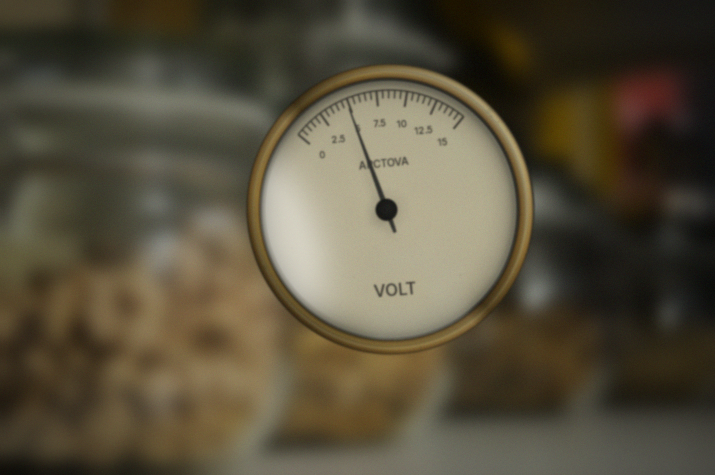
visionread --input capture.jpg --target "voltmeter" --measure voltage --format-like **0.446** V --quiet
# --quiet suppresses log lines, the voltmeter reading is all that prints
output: **5** V
